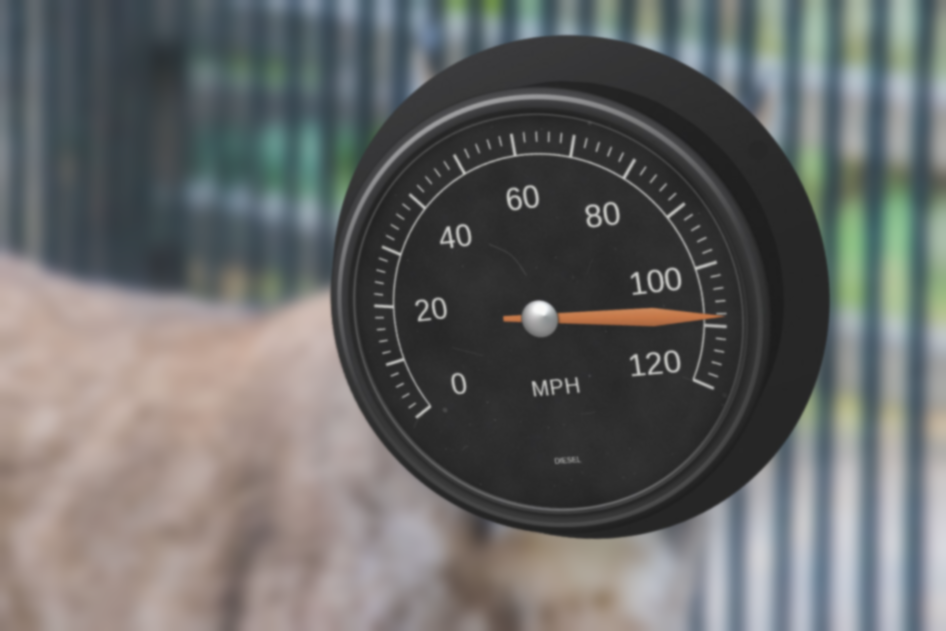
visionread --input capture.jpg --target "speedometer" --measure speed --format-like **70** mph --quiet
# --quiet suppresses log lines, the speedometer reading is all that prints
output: **108** mph
